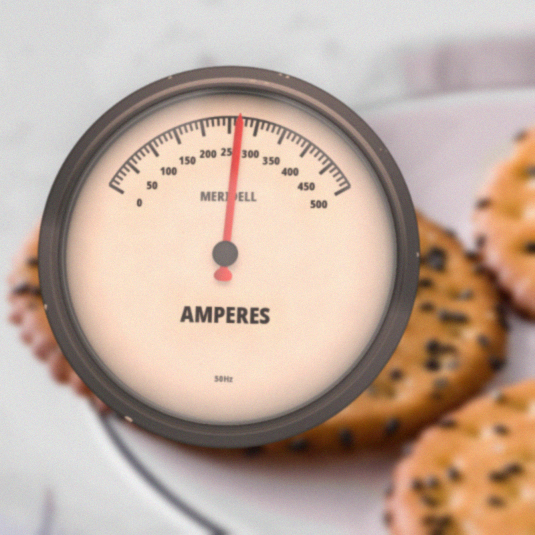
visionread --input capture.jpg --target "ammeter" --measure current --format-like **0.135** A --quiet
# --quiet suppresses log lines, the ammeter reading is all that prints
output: **270** A
